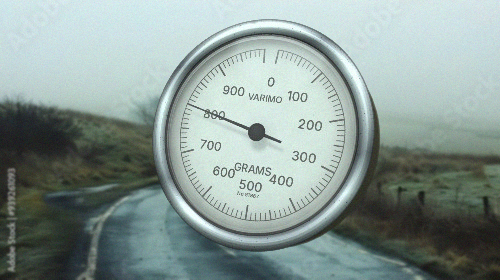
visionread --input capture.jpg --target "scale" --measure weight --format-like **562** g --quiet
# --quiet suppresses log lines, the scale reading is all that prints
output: **800** g
